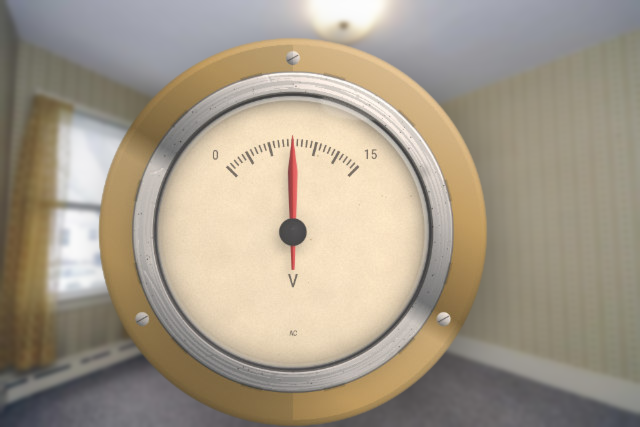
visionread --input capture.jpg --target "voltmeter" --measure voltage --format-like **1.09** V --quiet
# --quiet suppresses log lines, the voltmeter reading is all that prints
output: **7.5** V
